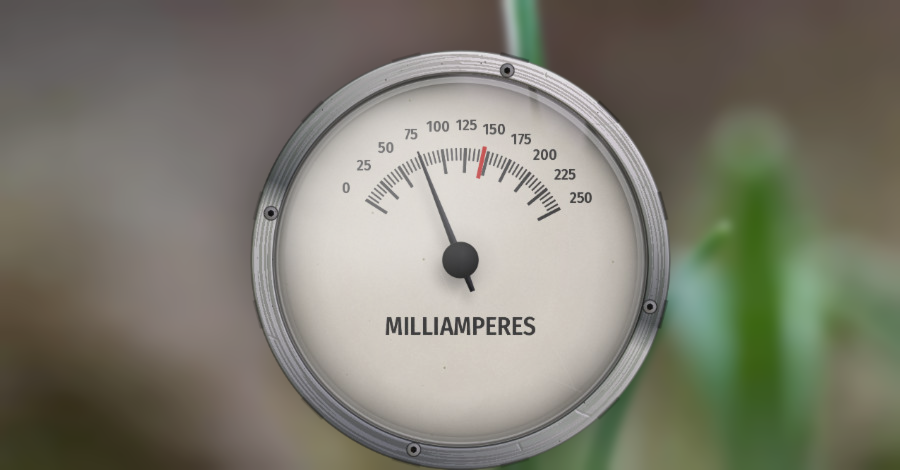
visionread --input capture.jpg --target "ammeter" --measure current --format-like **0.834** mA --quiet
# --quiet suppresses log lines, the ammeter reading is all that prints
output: **75** mA
